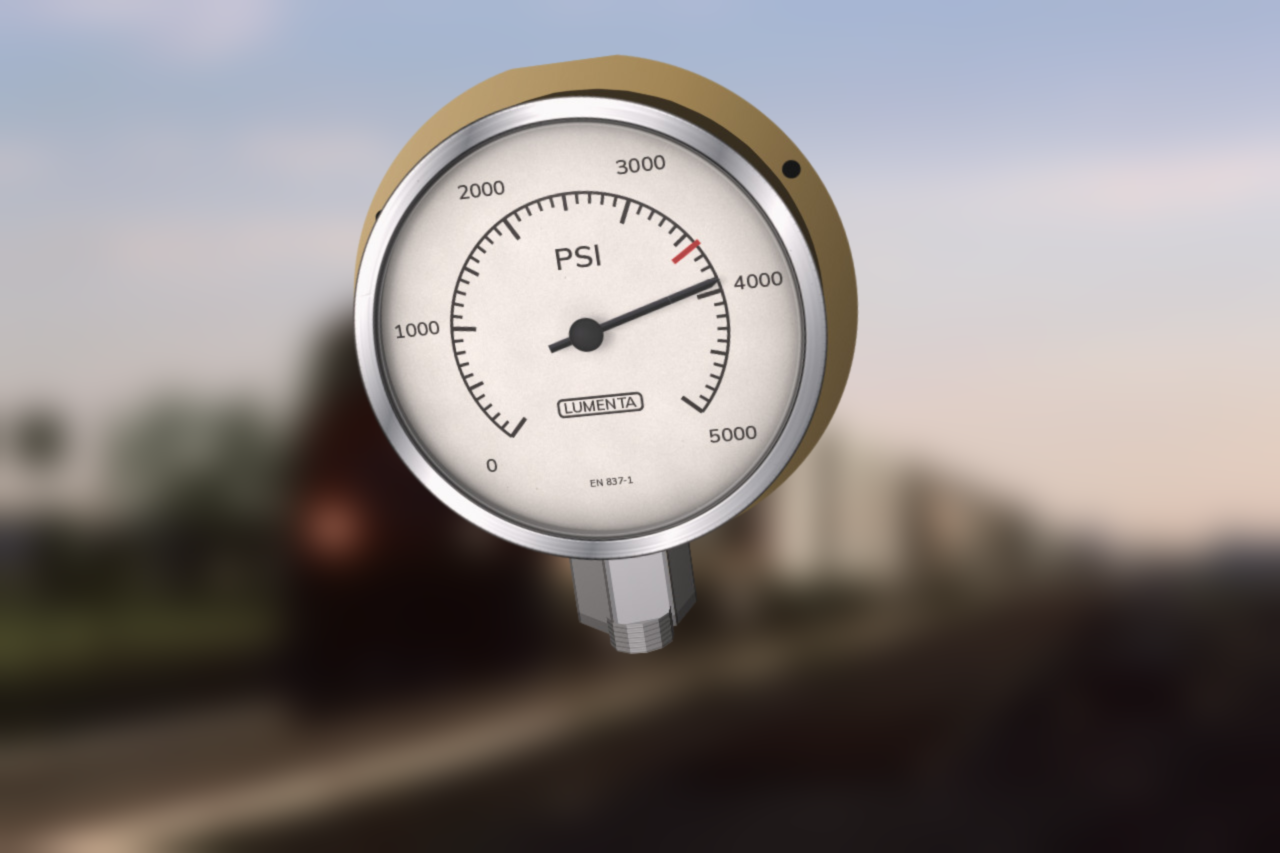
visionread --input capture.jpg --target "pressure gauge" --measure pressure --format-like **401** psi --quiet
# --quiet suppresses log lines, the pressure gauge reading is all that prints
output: **3900** psi
